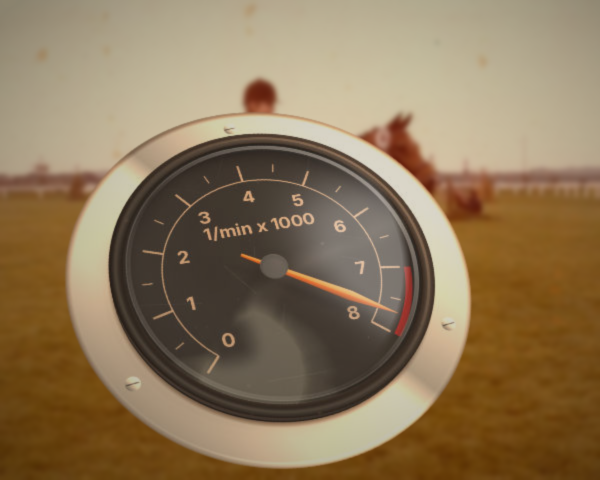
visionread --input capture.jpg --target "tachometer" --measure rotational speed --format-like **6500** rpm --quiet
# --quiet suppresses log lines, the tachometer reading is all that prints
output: **7750** rpm
